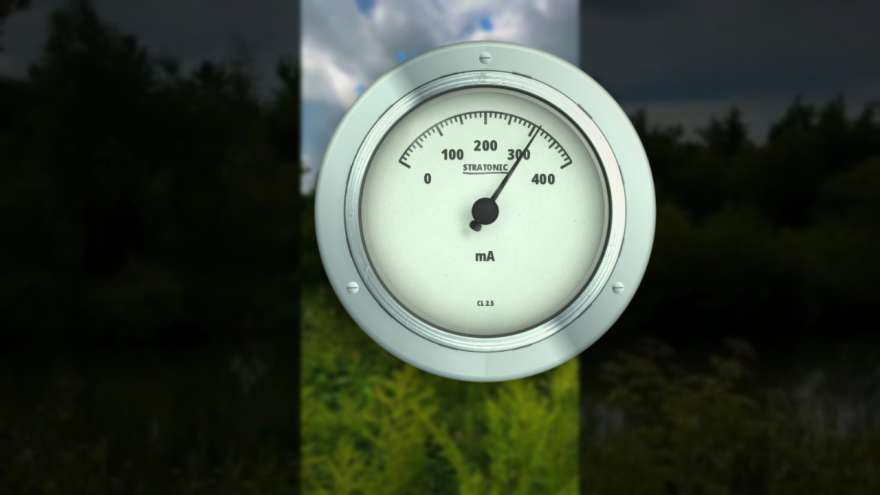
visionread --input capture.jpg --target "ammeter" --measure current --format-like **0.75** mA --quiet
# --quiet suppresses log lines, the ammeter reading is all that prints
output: **310** mA
